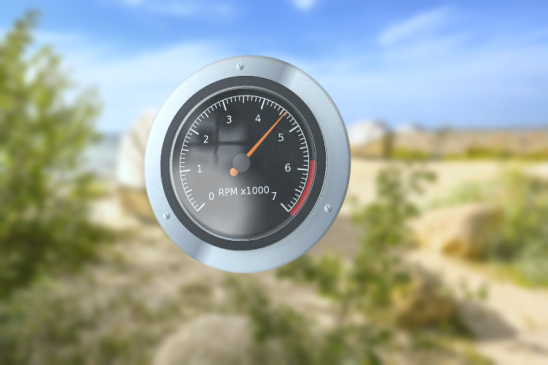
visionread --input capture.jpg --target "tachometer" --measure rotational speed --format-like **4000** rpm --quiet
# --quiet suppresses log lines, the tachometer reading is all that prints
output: **4600** rpm
